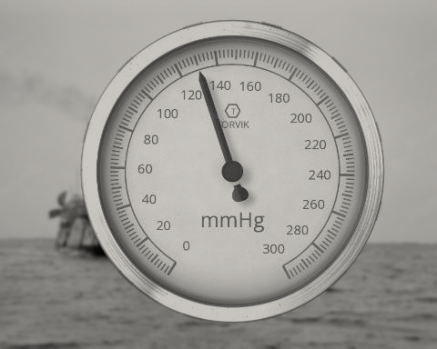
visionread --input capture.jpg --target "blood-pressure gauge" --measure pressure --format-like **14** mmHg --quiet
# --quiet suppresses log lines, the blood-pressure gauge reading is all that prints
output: **130** mmHg
